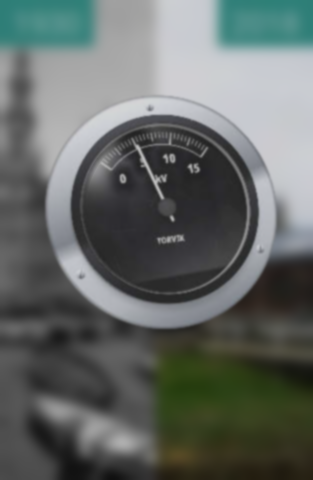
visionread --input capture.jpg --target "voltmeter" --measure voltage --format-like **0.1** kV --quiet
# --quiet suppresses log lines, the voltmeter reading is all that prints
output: **5** kV
